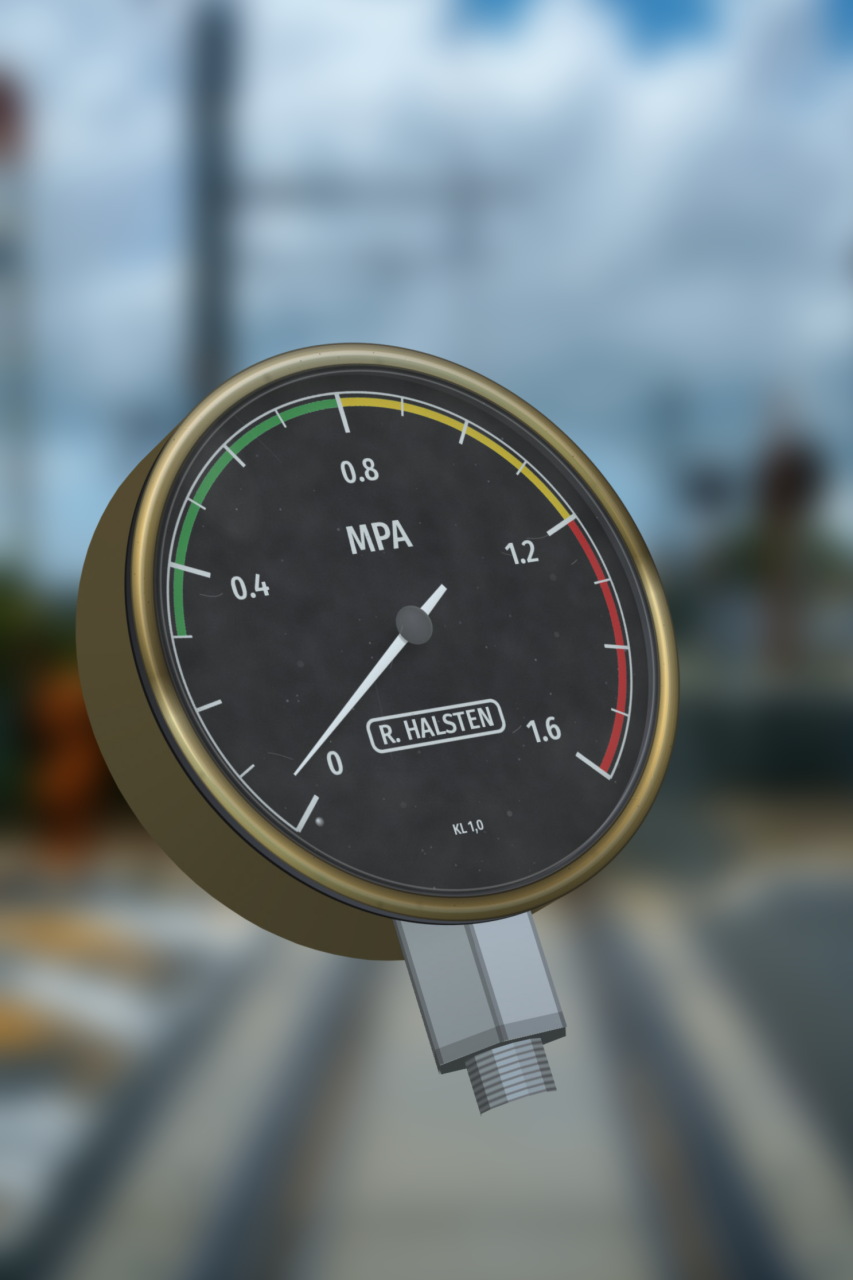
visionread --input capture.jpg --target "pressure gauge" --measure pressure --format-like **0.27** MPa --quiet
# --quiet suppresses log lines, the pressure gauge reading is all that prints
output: **0.05** MPa
